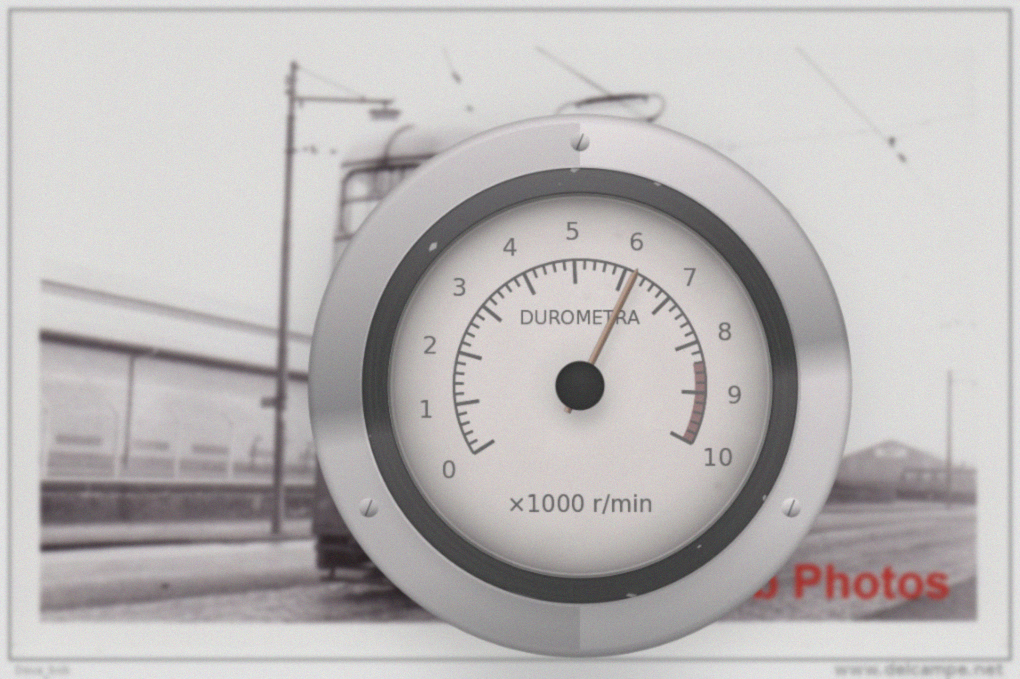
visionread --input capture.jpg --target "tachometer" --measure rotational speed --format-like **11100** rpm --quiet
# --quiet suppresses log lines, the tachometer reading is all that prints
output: **6200** rpm
